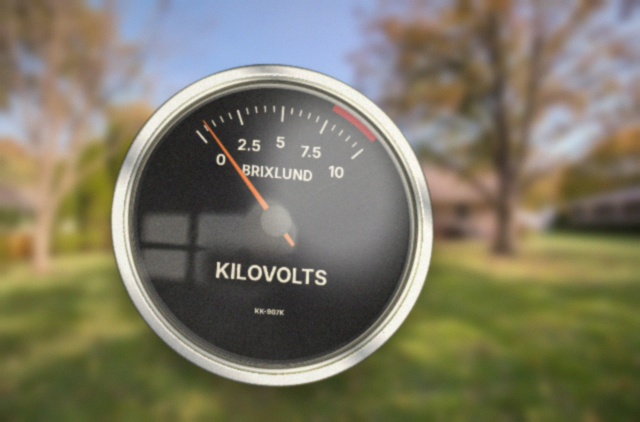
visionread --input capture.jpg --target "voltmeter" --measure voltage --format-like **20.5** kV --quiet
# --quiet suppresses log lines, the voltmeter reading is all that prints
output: **0.5** kV
